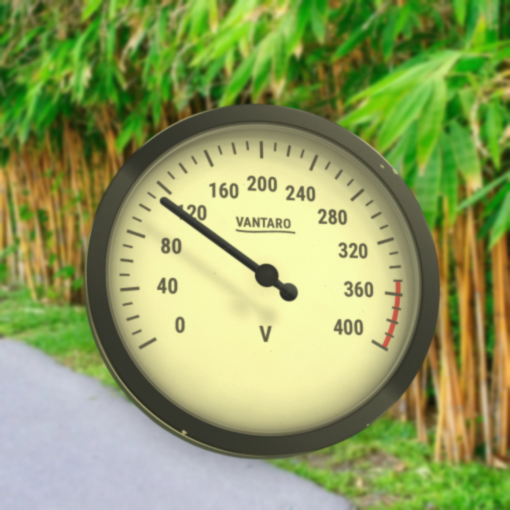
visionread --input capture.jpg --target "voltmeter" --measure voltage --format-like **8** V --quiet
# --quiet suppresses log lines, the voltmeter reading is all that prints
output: **110** V
